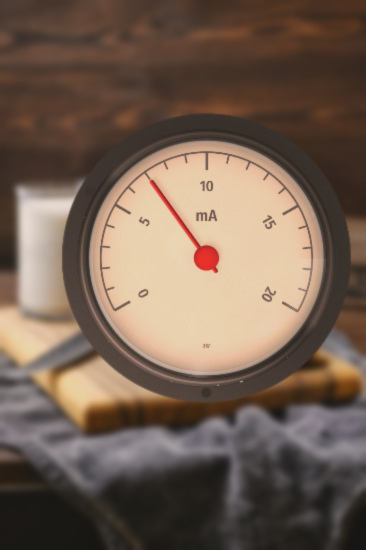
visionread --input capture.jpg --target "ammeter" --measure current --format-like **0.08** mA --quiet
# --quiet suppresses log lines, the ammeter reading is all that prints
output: **7** mA
